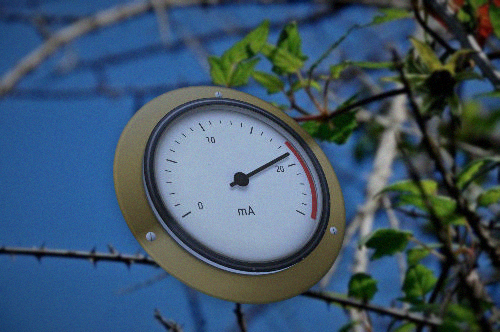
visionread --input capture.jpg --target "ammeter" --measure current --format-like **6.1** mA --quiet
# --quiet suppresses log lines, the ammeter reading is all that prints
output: **19** mA
